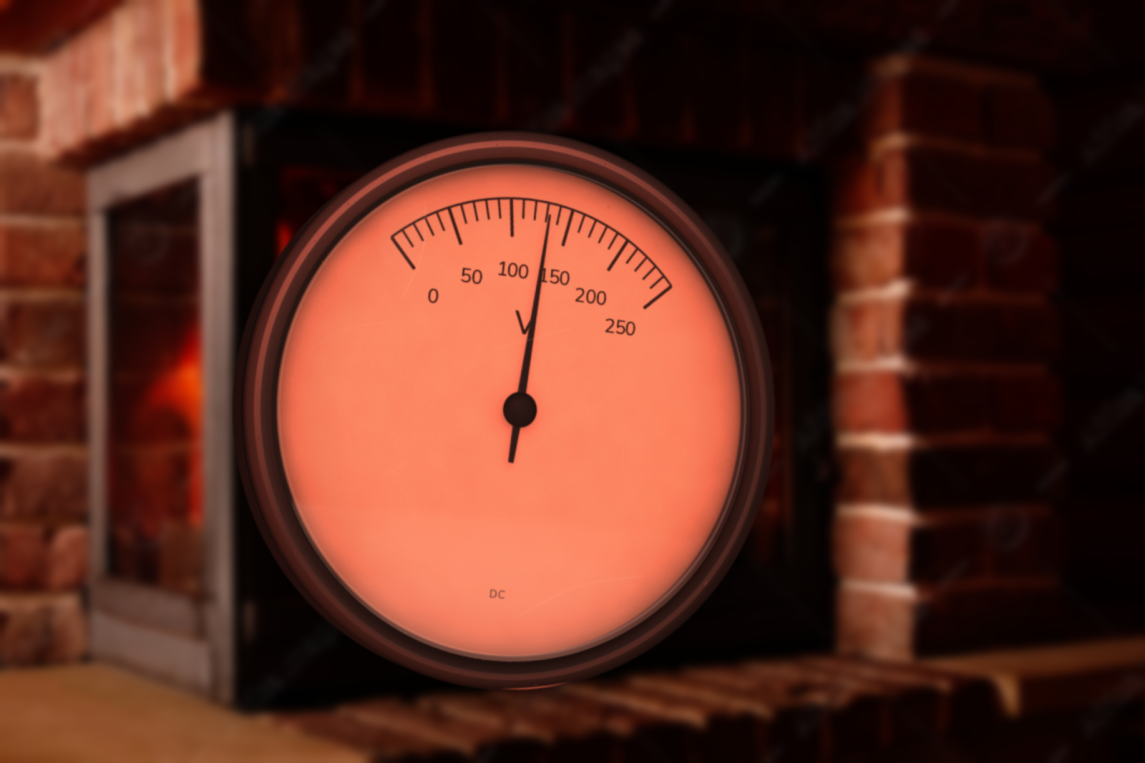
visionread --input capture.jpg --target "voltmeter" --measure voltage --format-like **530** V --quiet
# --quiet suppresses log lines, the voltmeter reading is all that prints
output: **130** V
